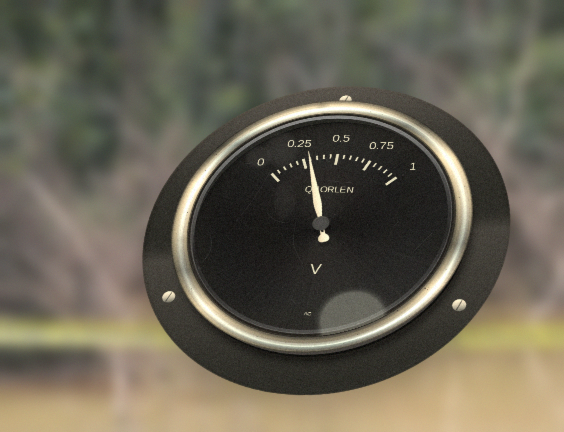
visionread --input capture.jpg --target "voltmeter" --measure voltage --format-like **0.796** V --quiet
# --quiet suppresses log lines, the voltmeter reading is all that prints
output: **0.3** V
